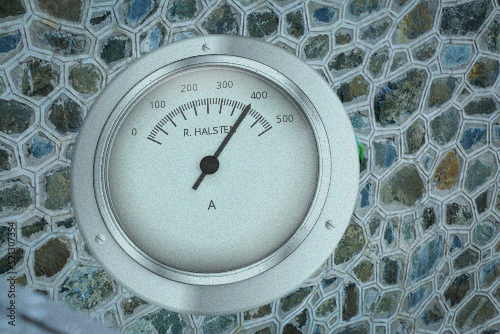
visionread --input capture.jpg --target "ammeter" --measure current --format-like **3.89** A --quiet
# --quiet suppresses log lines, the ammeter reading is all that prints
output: **400** A
